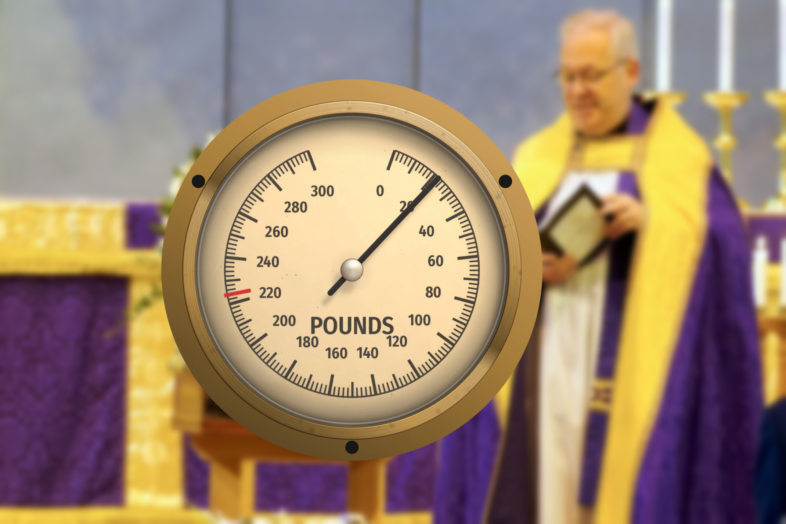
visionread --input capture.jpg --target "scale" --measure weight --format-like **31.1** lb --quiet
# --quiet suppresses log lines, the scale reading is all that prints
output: **22** lb
